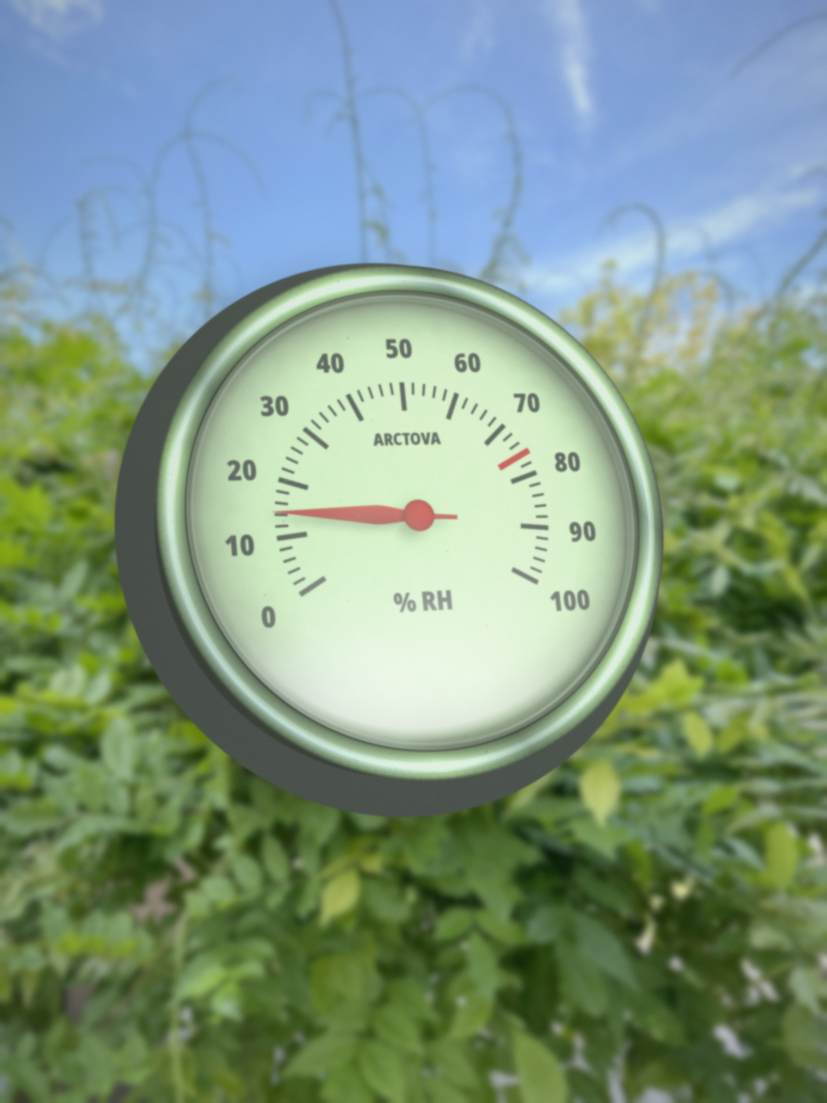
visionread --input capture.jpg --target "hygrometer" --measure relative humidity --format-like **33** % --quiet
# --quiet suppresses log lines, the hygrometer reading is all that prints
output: **14** %
